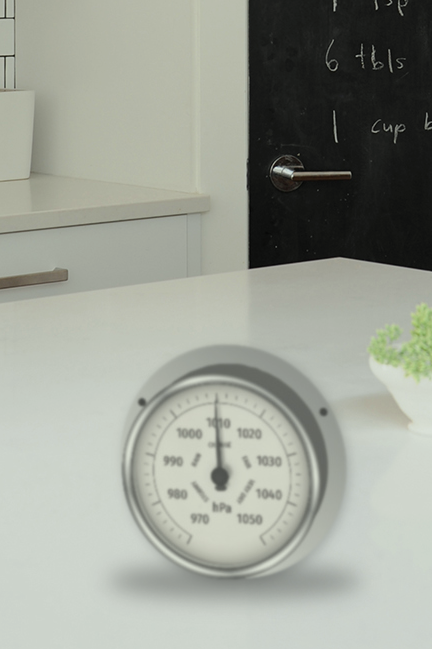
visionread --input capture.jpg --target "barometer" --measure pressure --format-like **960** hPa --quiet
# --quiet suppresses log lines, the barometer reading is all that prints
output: **1010** hPa
